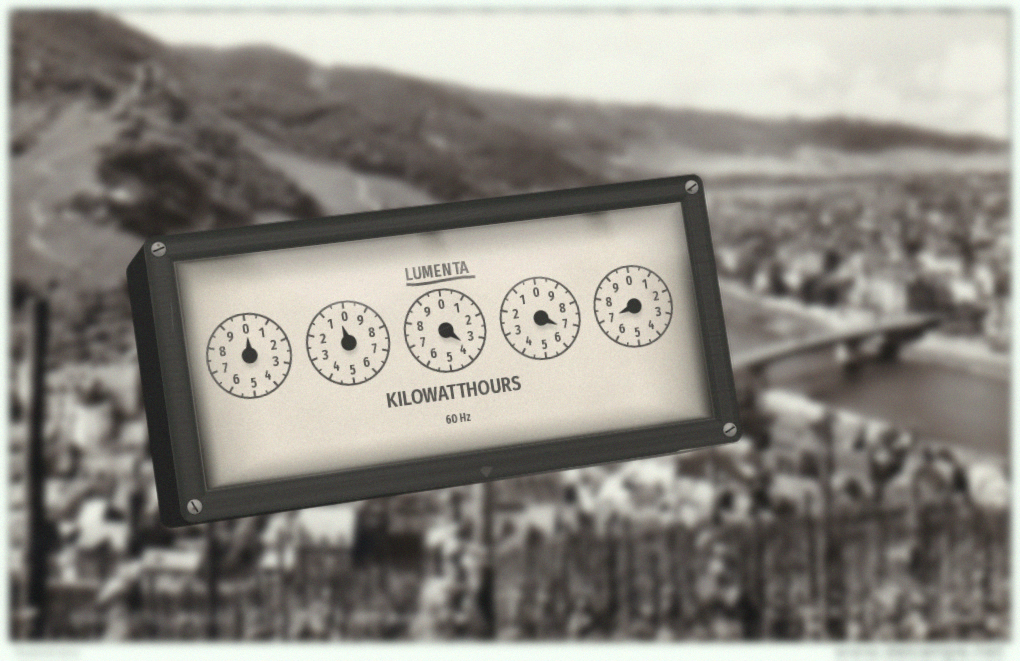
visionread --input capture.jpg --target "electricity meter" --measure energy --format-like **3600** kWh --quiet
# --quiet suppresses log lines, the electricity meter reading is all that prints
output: **367** kWh
